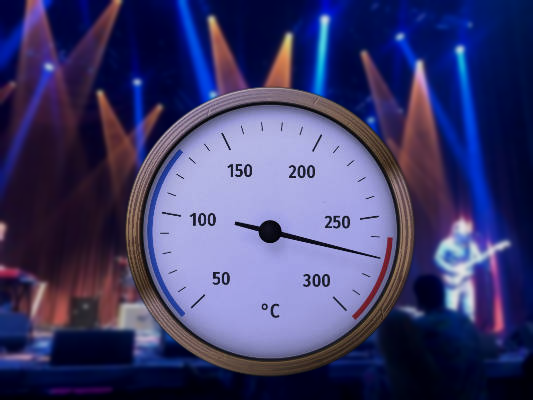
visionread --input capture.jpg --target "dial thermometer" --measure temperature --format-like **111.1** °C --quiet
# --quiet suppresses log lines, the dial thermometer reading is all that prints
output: **270** °C
